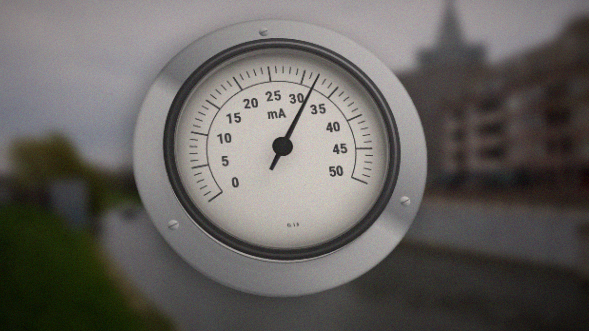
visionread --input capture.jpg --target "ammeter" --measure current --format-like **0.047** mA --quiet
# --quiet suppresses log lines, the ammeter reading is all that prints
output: **32** mA
